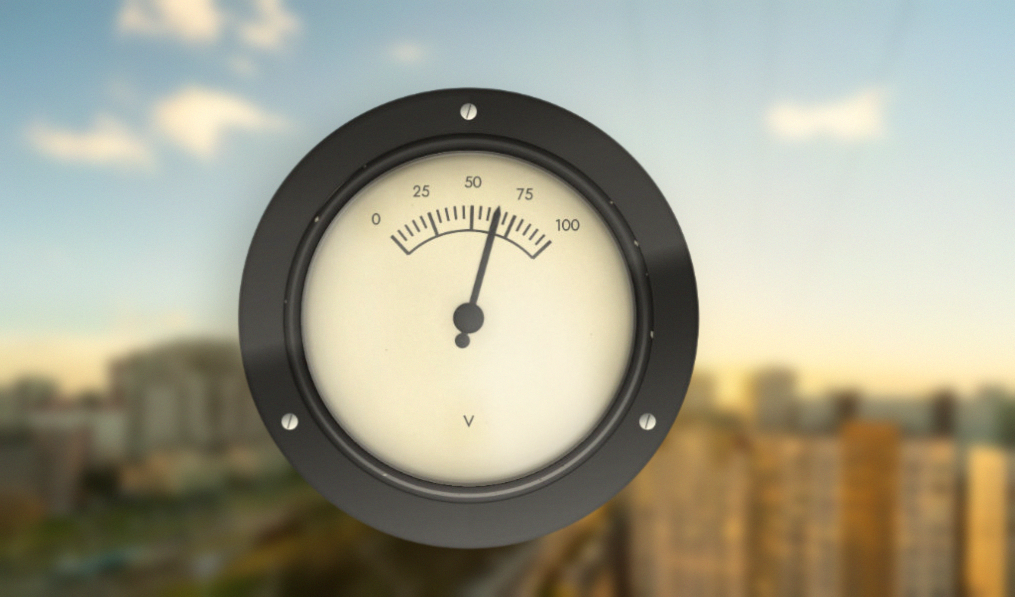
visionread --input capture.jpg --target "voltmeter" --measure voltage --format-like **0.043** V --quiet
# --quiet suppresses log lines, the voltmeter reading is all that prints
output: **65** V
